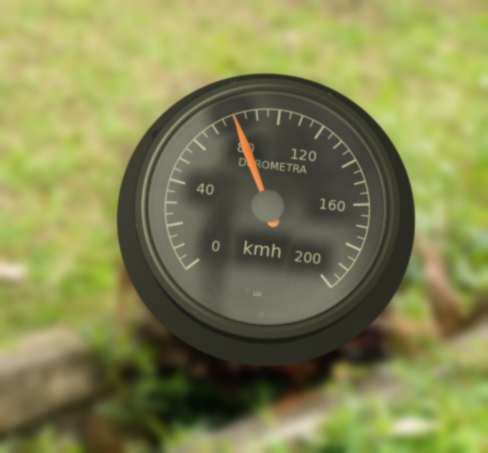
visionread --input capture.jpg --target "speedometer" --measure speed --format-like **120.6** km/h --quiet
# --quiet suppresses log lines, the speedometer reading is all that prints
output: **80** km/h
